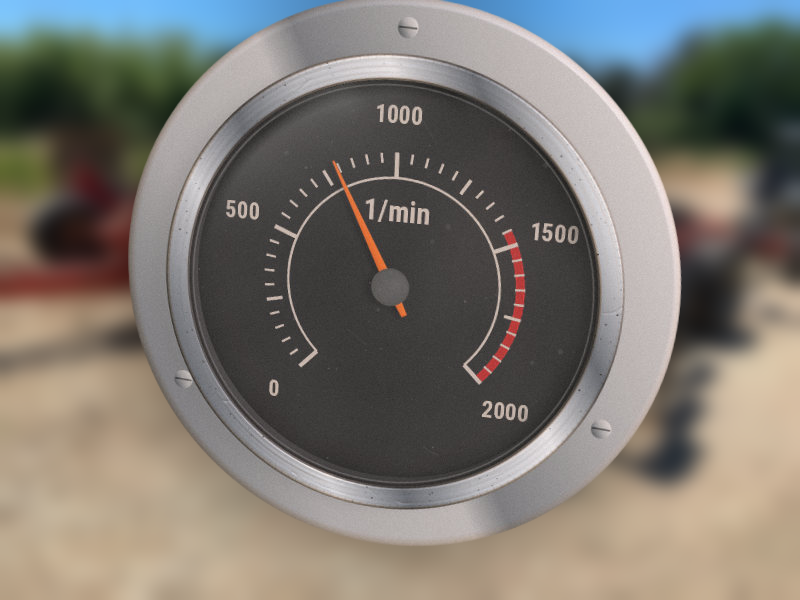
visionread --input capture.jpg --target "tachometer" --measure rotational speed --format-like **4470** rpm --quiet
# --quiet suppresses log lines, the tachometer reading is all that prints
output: **800** rpm
